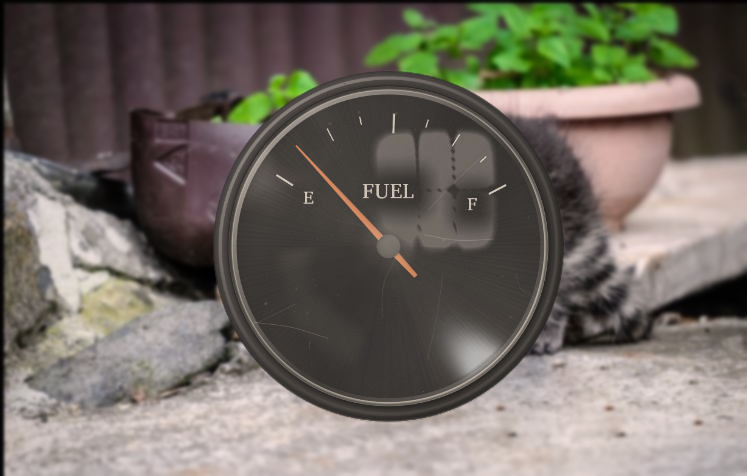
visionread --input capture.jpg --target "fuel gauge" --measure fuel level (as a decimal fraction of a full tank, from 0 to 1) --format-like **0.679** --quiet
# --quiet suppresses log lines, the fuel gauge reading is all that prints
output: **0.125**
